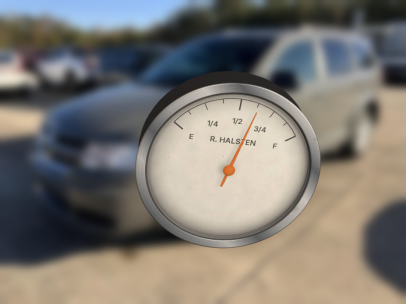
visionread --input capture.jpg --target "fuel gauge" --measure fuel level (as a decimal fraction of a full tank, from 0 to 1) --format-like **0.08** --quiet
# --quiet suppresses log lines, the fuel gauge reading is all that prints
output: **0.625**
